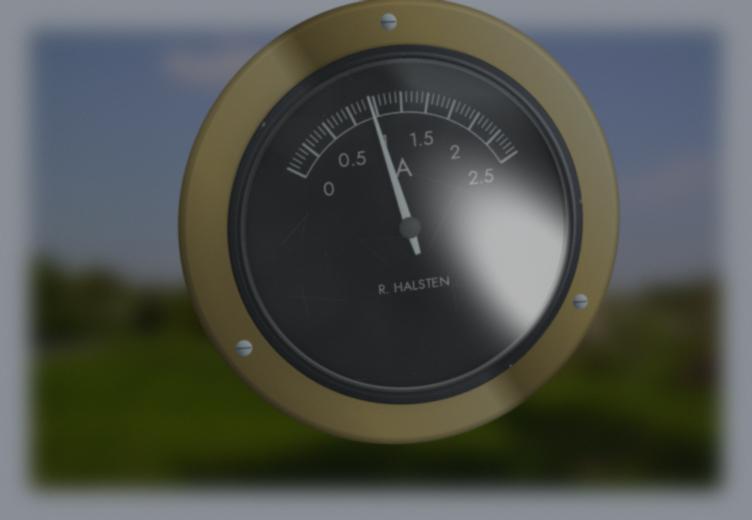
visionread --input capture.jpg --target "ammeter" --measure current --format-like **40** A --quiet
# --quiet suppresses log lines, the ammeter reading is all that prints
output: **0.95** A
